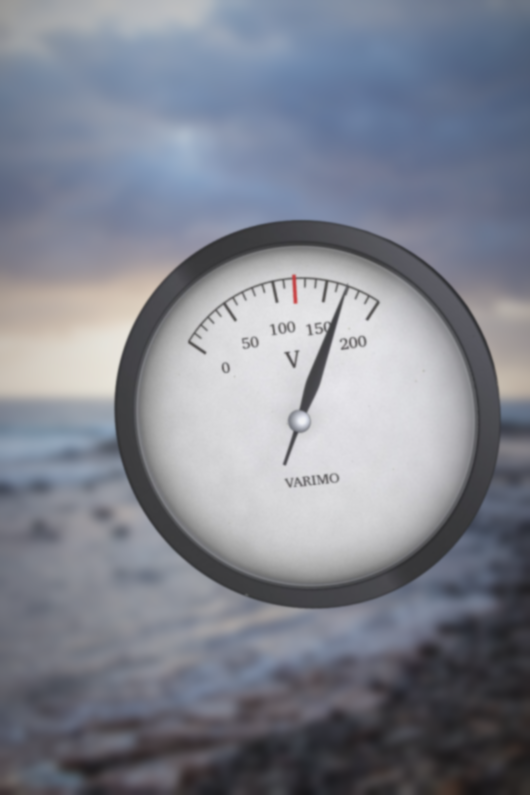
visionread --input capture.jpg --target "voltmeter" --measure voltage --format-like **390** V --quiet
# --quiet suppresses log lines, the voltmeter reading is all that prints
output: **170** V
